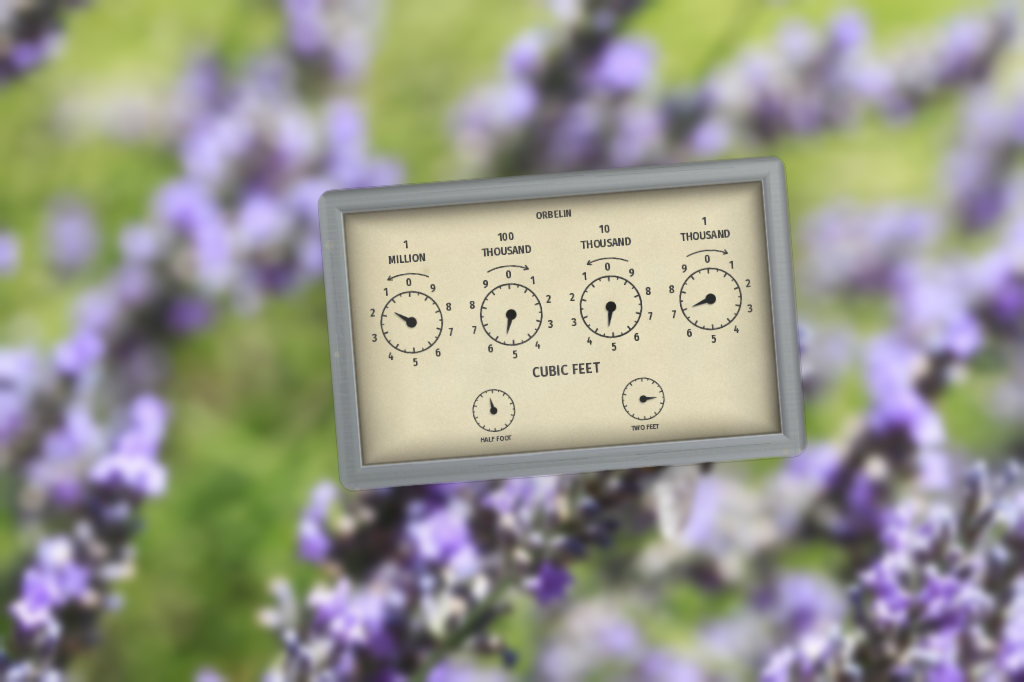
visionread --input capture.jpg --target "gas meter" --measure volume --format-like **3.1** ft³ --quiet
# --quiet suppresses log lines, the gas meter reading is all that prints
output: **154700** ft³
